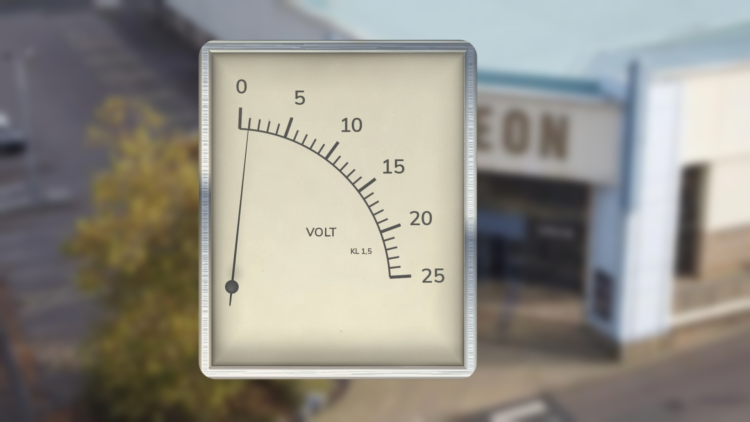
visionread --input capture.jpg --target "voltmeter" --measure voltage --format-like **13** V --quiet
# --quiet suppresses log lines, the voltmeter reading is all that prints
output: **1** V
